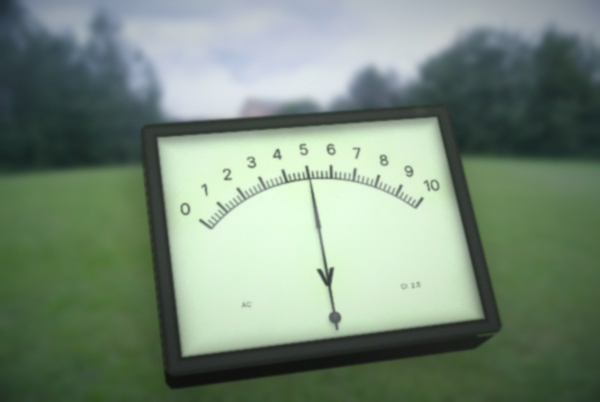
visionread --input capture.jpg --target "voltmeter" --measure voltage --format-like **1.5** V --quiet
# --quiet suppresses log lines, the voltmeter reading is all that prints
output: **5** V
